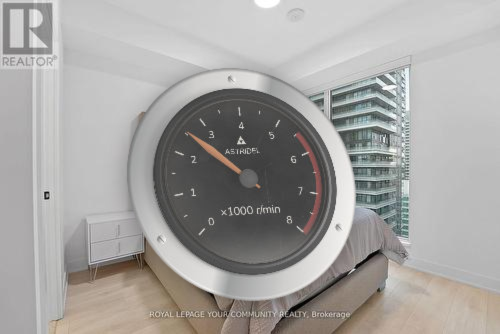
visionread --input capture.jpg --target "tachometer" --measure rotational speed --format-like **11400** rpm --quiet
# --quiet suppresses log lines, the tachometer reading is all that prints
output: **2500** rpm
